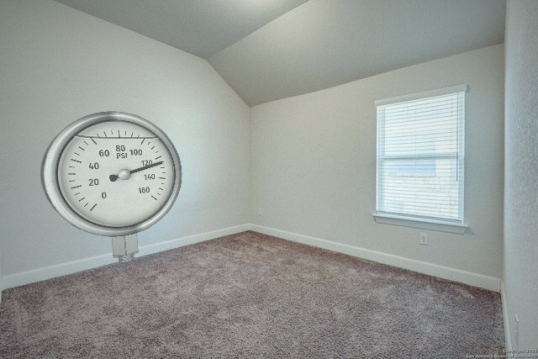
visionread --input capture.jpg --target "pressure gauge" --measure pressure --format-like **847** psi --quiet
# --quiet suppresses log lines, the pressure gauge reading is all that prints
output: **125** psi
